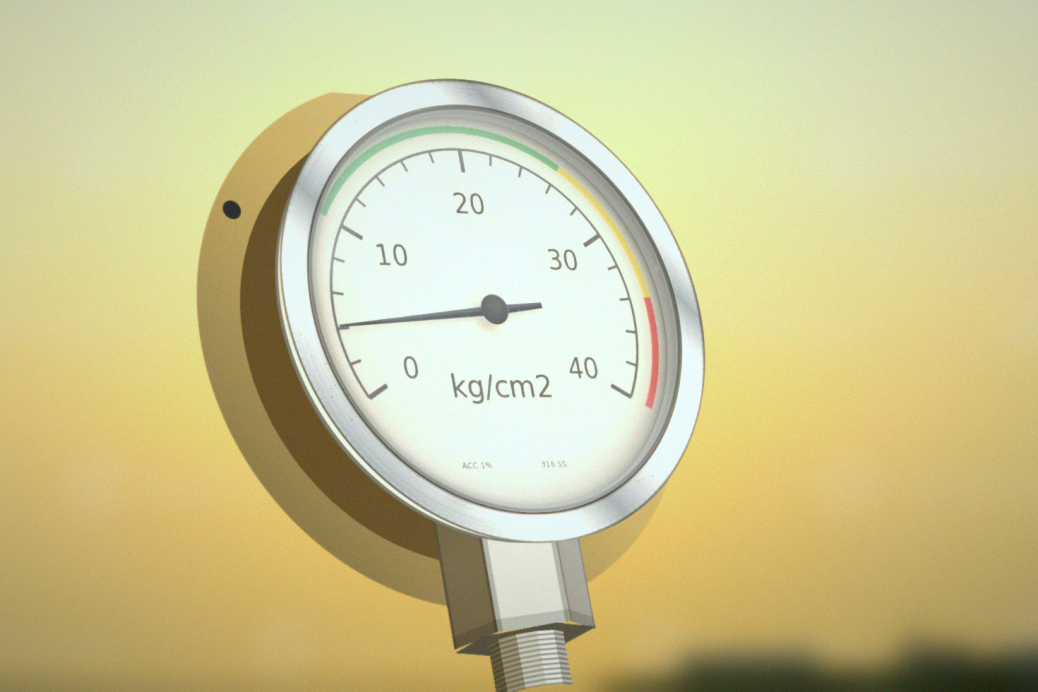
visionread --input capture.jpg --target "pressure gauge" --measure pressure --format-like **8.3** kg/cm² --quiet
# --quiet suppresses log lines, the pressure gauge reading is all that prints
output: **4** kg/cm²
